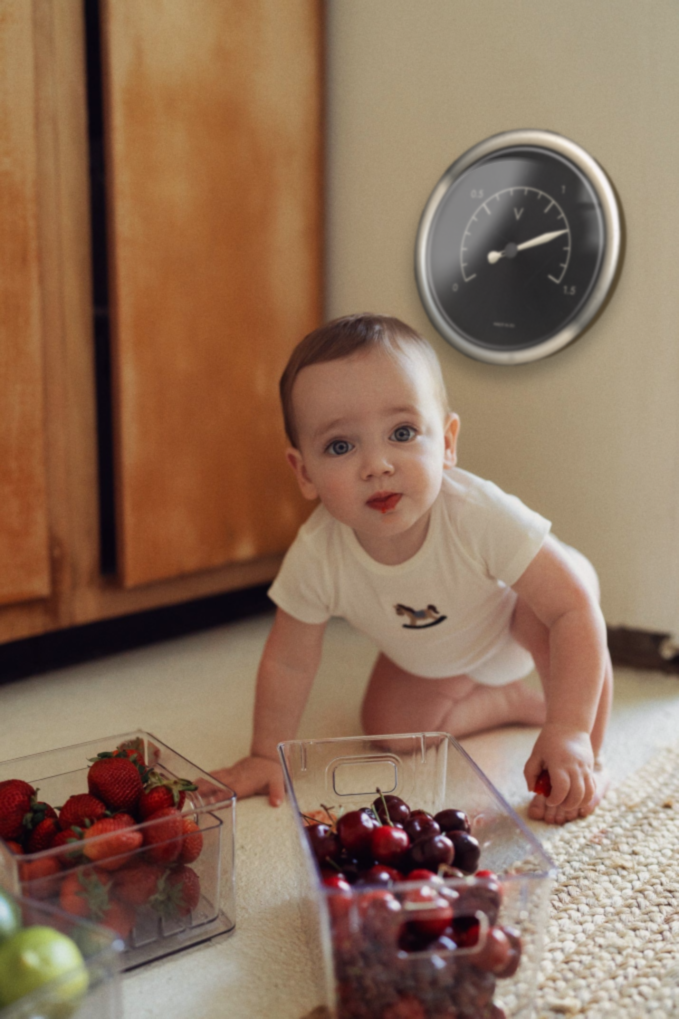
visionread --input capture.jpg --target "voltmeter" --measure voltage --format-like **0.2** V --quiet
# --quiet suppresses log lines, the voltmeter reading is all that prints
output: **1.2** V
